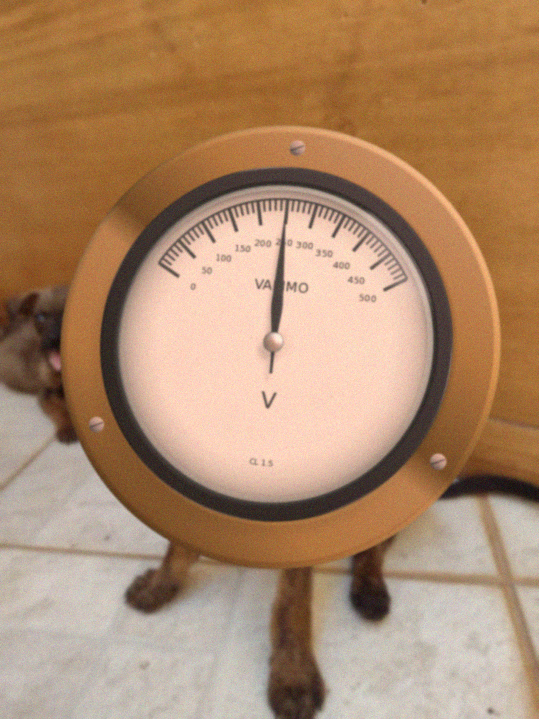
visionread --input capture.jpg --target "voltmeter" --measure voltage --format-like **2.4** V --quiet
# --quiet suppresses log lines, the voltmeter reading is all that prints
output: **250** V
